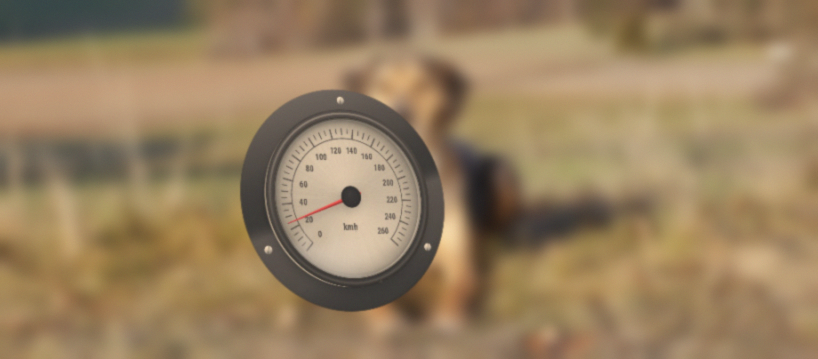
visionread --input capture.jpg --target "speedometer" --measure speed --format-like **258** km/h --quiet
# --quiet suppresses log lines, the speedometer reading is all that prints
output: **25** km/h
